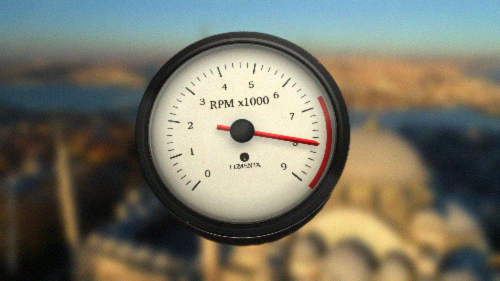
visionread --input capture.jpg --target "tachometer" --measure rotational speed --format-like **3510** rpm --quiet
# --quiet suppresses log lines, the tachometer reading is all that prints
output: **8000** rpm
